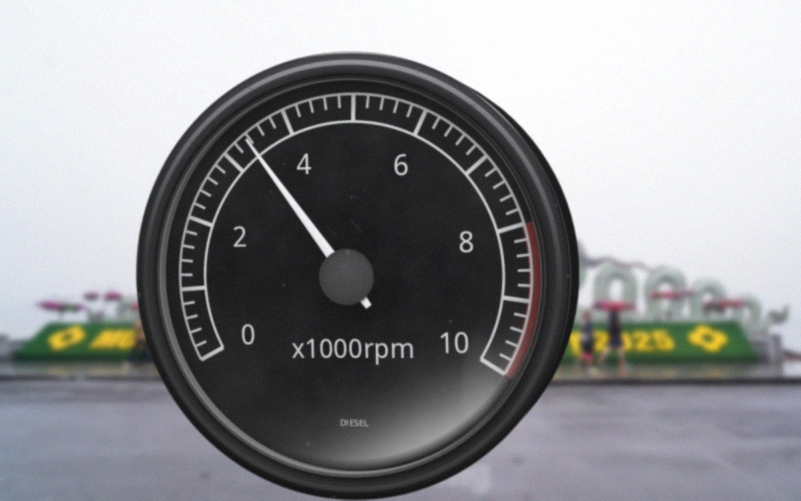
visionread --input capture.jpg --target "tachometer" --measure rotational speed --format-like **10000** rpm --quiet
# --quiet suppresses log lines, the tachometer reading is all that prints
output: **3400** rpm
